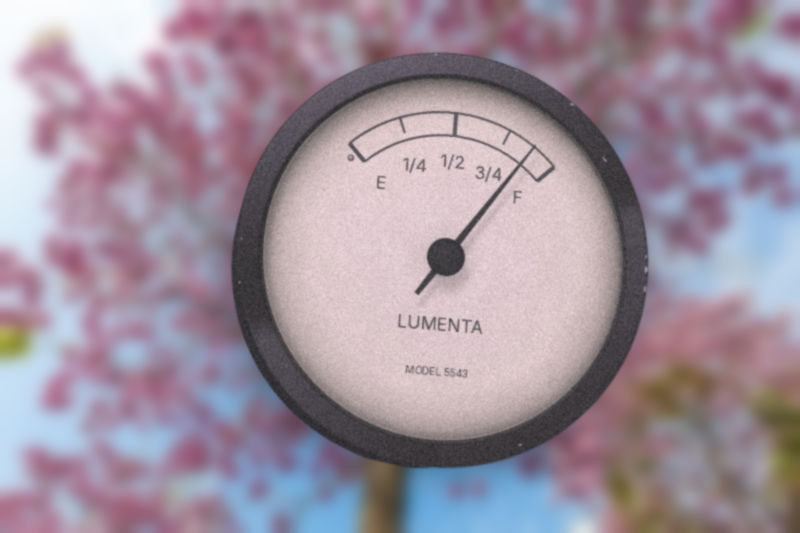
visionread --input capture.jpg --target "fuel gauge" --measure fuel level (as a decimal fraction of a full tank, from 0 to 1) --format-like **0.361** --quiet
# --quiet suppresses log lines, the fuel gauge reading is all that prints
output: **0.875**
